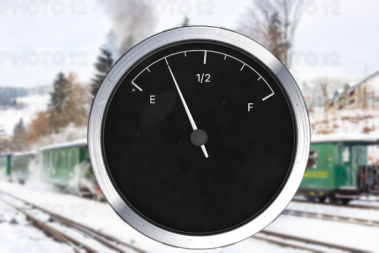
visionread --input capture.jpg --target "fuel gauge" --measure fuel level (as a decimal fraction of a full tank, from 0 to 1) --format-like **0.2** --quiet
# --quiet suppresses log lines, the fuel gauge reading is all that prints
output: **0.25**
